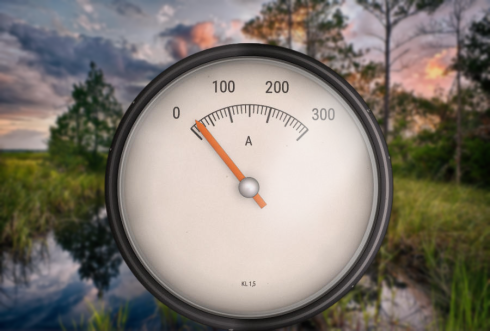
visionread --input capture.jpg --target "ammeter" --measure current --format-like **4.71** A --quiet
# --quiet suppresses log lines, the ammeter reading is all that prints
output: **20** A
